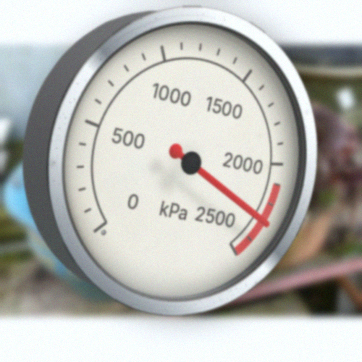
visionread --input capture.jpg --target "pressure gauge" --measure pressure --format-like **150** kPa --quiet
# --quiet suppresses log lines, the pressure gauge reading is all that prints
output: **2300** kPa
